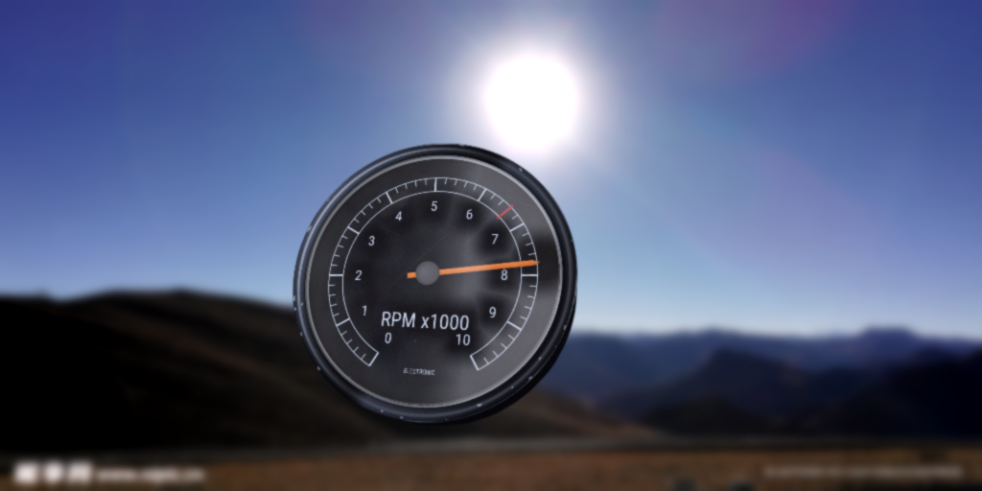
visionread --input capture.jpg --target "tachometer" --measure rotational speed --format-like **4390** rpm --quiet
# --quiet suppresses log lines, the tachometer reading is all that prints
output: **7800** rpm
